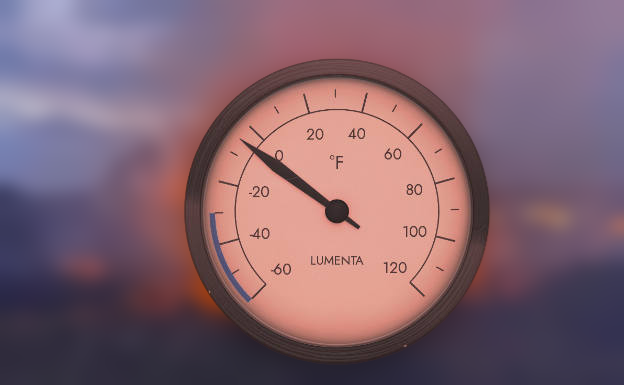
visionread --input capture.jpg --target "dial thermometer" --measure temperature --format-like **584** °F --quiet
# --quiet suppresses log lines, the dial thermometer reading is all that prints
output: **-5** °F
